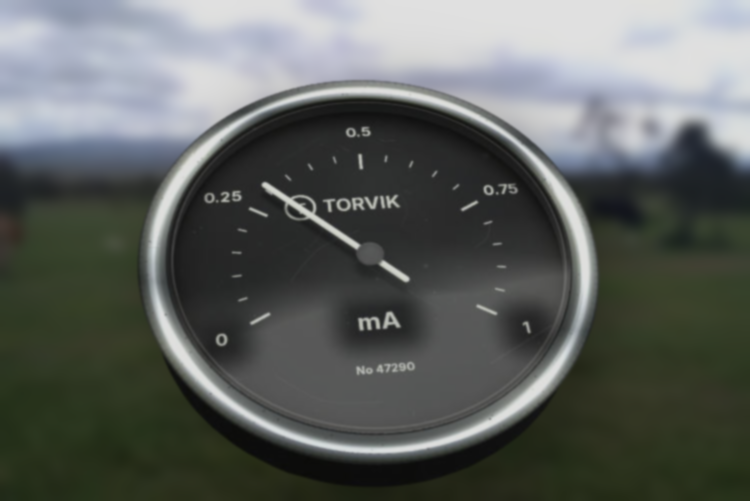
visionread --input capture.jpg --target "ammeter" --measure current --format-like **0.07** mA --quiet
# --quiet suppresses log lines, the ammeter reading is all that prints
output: **0.3** mA
